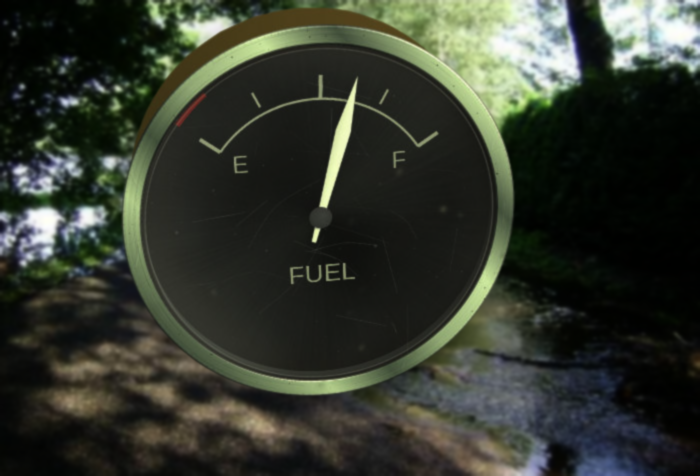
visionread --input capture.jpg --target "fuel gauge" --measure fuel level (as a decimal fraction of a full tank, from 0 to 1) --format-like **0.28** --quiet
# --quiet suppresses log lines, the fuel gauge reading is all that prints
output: **0.625**
